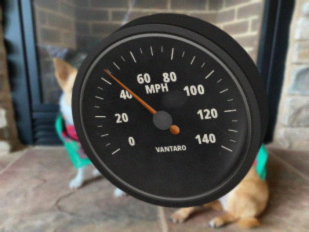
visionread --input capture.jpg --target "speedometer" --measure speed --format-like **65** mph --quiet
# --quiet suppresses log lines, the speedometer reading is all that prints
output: **45** mph
